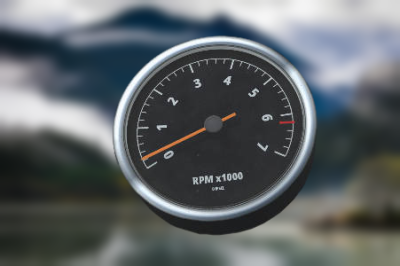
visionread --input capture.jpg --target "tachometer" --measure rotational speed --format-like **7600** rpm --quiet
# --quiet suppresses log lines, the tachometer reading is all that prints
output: **200** rpm
